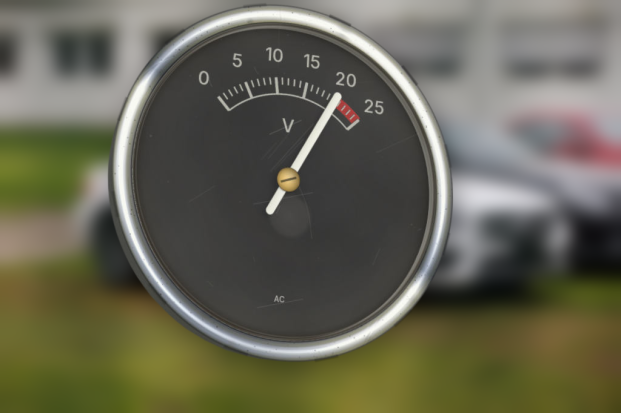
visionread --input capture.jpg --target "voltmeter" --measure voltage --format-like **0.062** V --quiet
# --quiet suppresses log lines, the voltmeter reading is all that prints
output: **20** V
